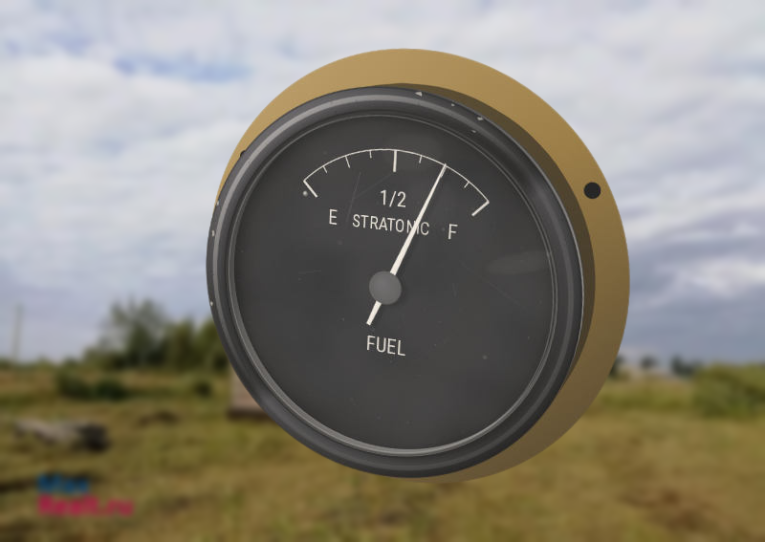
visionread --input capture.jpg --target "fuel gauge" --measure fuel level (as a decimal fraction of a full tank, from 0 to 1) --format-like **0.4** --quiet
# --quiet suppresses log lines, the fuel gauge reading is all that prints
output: **0.75**
